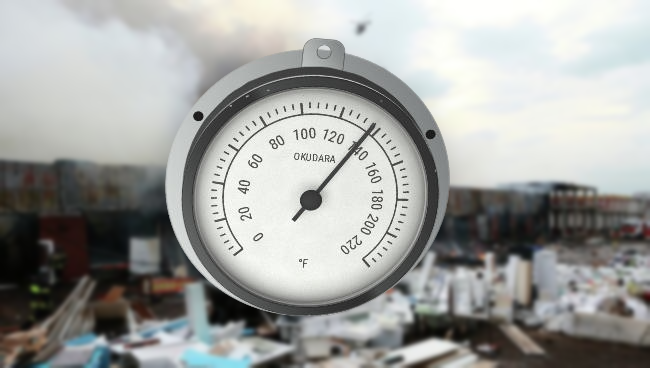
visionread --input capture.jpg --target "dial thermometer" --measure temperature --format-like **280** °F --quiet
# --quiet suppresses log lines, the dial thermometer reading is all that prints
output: **136** °F
